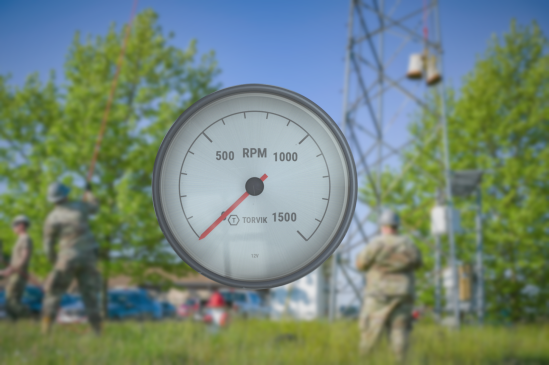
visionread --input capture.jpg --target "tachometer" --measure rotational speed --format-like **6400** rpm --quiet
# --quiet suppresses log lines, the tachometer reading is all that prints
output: **0** rpm
